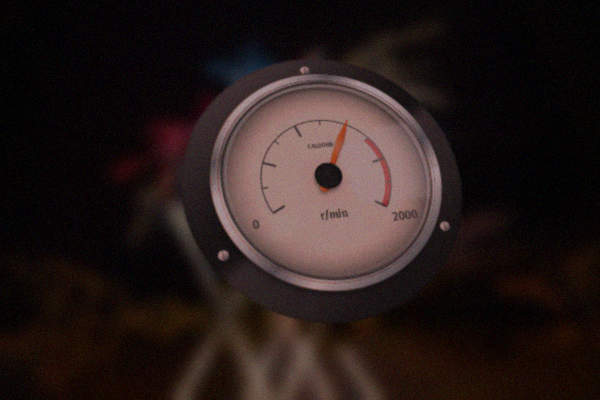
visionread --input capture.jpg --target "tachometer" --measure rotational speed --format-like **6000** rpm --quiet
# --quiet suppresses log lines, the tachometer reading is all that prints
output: **1200** rpm
